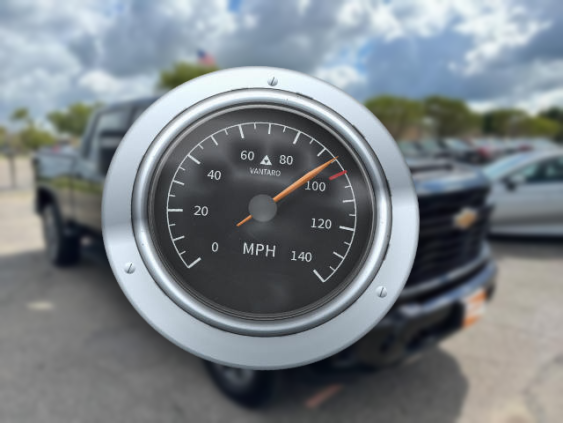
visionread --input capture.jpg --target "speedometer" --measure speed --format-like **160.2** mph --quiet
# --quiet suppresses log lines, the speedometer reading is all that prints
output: **95** mph
